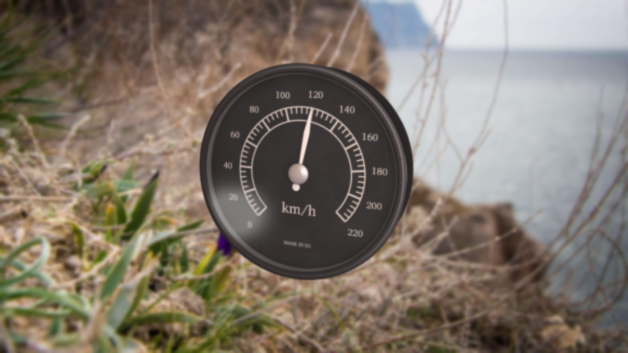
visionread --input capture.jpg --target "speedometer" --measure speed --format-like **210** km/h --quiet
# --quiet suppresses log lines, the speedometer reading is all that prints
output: **120** km/h
